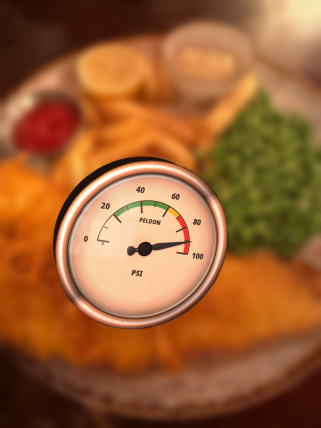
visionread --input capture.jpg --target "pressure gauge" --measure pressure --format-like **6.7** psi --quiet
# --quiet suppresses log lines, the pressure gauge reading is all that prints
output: **90** psi
